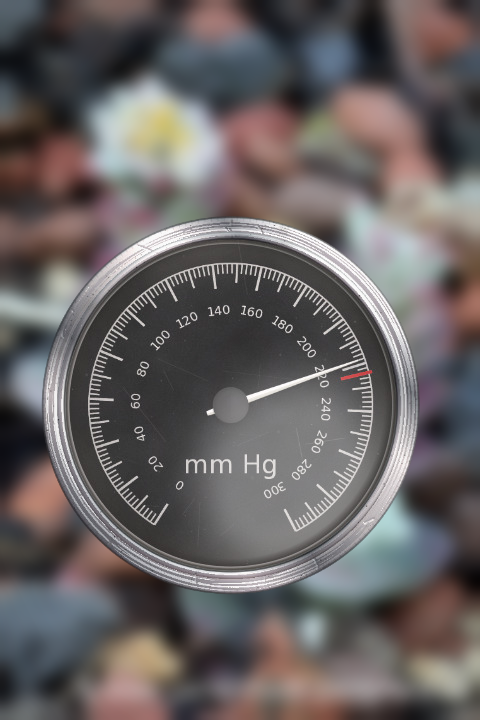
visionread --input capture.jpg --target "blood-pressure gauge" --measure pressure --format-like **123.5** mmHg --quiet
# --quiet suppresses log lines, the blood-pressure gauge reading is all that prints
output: **218** mmHg
